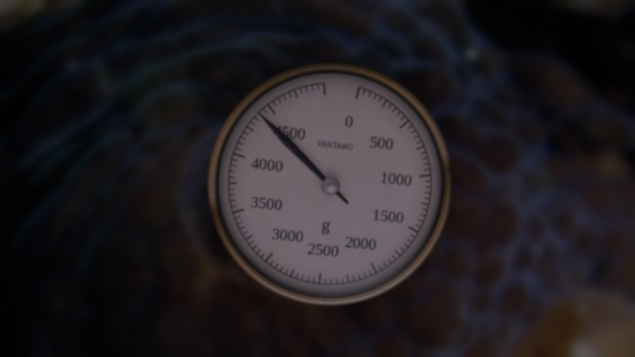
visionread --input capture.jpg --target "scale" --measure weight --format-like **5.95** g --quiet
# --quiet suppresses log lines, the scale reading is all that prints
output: **4400** g
